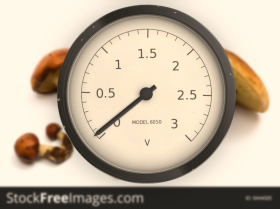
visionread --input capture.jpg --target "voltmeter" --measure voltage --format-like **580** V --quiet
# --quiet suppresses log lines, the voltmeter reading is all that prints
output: **0.05** V
